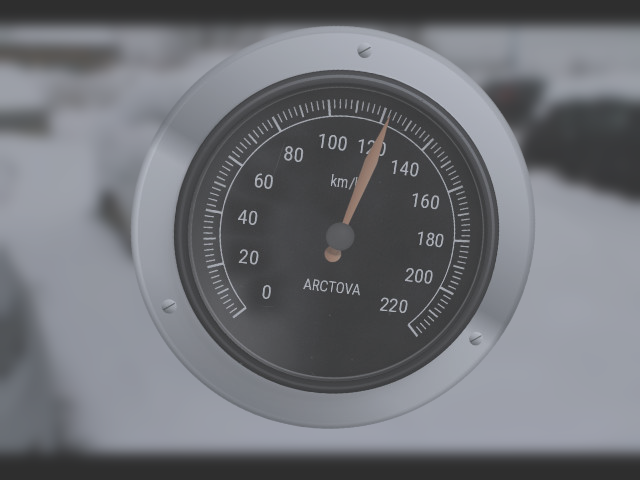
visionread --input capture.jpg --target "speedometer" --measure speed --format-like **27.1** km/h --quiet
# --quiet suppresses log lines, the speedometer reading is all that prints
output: **122** km/h
